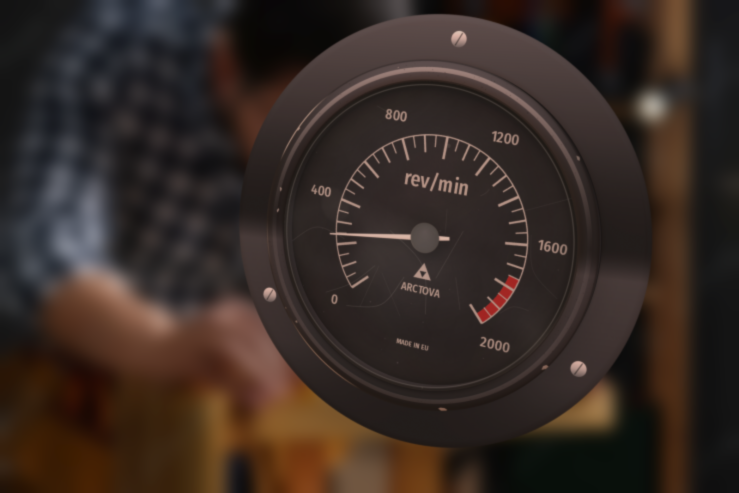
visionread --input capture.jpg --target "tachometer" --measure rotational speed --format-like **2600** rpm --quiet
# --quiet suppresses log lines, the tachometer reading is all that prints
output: **250** rpm
